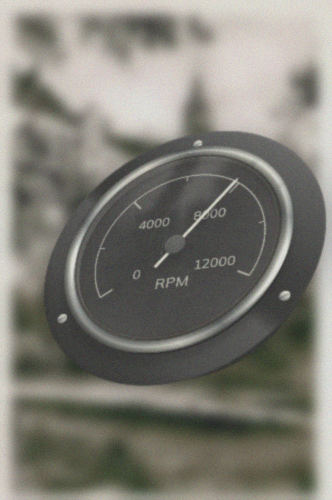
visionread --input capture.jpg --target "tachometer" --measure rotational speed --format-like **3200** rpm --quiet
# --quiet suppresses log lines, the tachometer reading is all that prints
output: **8000** rpm
